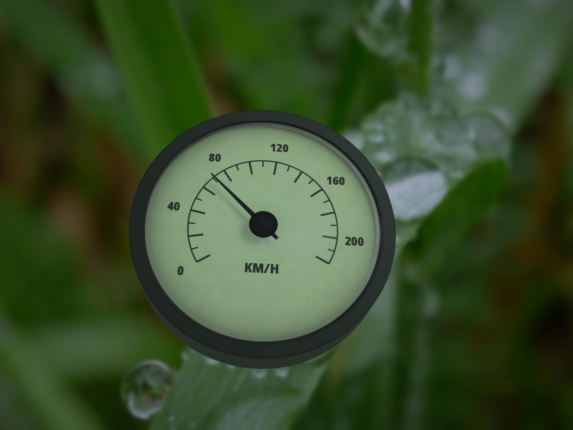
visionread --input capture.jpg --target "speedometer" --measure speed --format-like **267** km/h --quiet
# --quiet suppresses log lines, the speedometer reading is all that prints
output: **70** km/h
